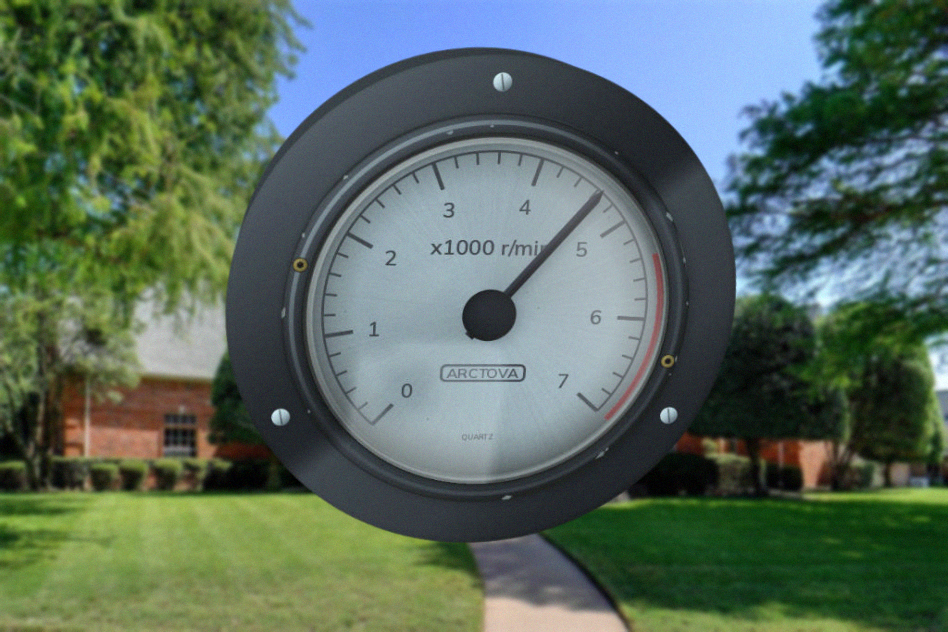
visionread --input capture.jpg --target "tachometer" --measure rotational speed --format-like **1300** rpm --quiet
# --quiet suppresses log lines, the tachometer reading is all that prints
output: **4600** rpm
